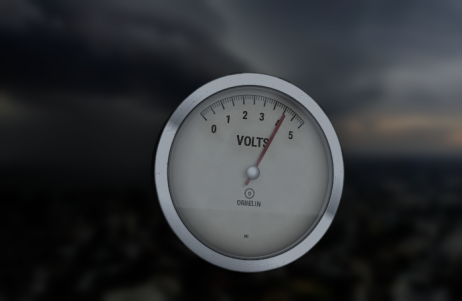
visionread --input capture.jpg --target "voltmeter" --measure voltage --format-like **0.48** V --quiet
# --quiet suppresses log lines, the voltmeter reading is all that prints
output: **4** V
